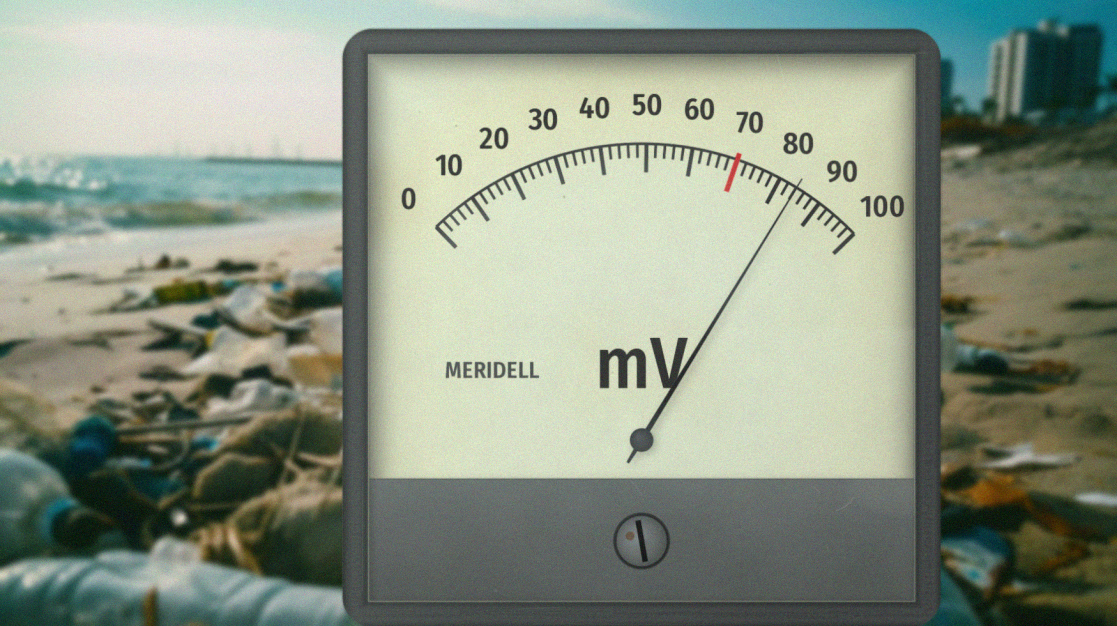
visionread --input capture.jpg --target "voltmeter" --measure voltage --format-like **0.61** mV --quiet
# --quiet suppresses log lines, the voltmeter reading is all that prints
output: **84** mV
